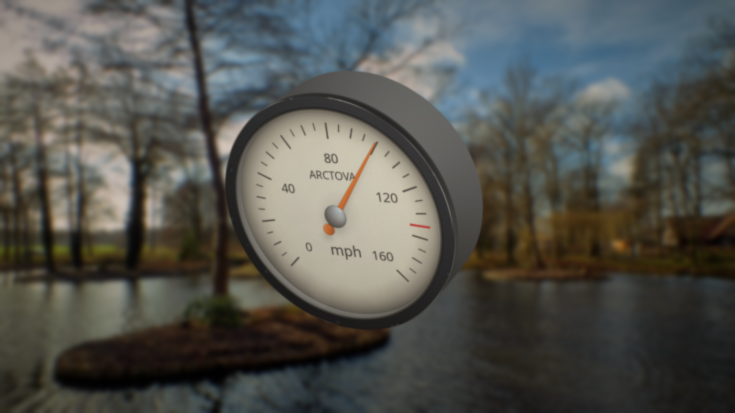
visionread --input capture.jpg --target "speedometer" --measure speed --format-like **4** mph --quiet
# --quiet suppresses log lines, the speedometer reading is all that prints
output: **100** mph
